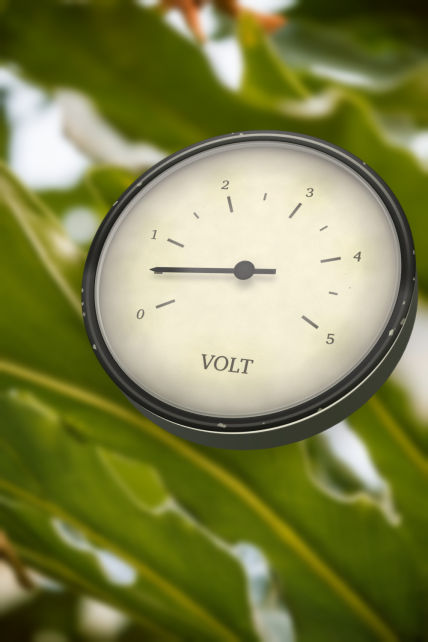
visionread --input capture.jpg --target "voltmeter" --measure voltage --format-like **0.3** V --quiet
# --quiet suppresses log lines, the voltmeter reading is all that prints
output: **0.5** V
